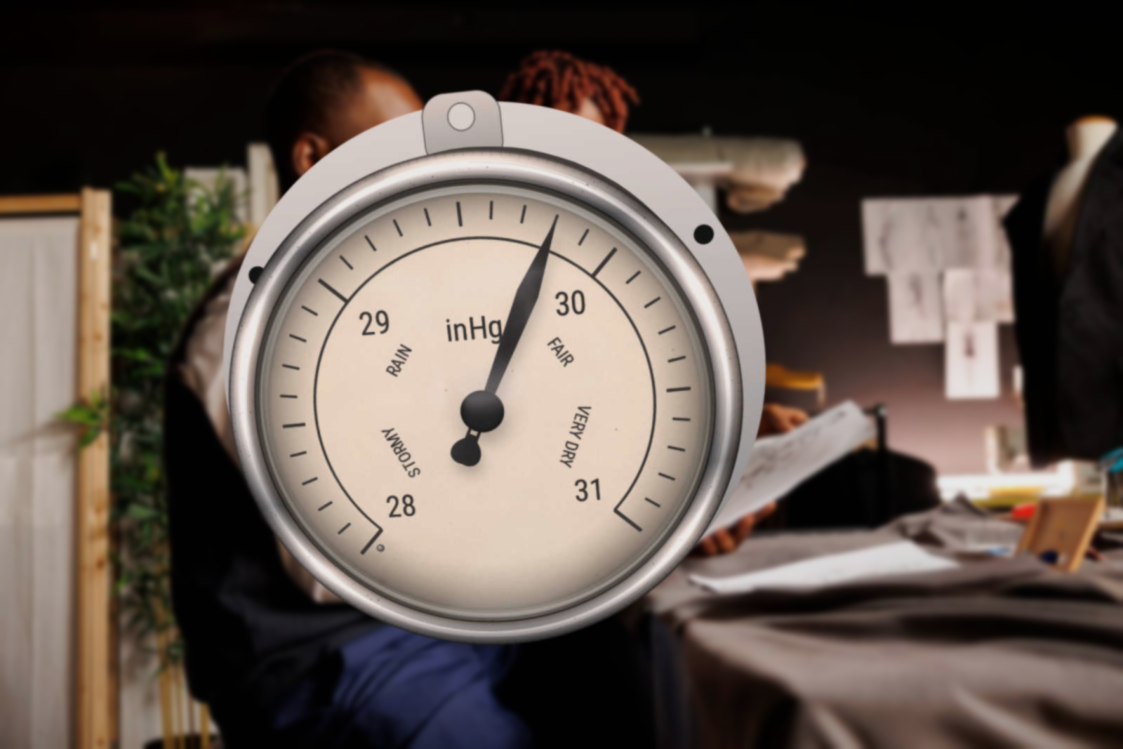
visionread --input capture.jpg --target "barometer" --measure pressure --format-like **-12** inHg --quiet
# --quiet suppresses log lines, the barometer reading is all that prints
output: **29.8** inHg
